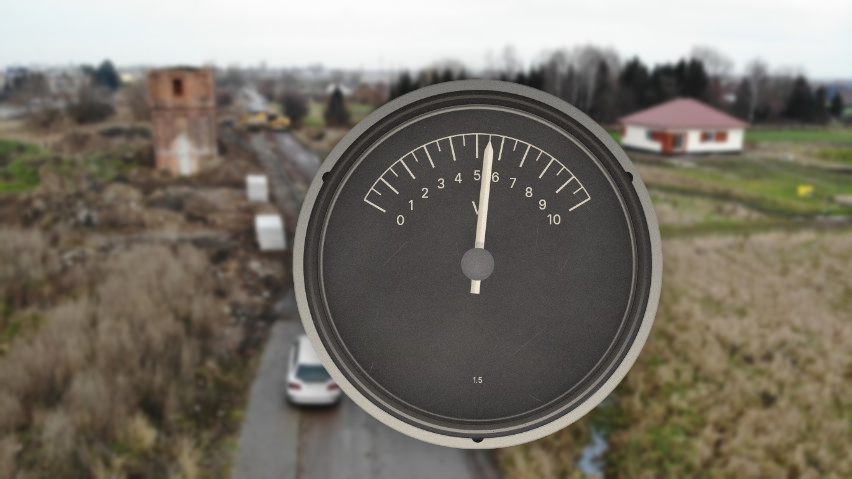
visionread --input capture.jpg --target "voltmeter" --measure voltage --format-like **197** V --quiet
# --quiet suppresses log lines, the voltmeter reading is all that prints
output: **5.5** V
